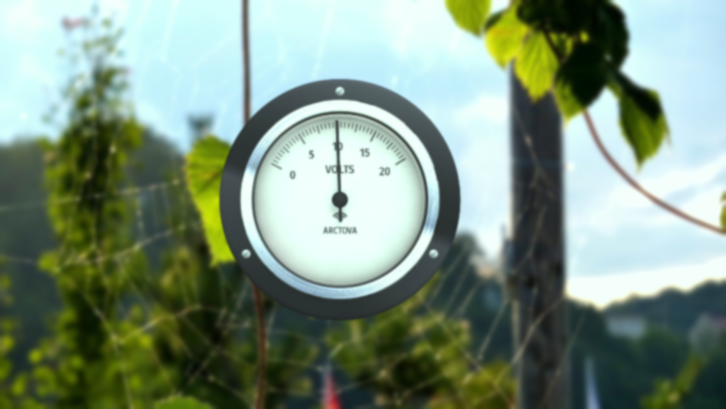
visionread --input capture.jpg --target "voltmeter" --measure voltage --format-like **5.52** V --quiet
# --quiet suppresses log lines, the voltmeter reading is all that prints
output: **10** V
